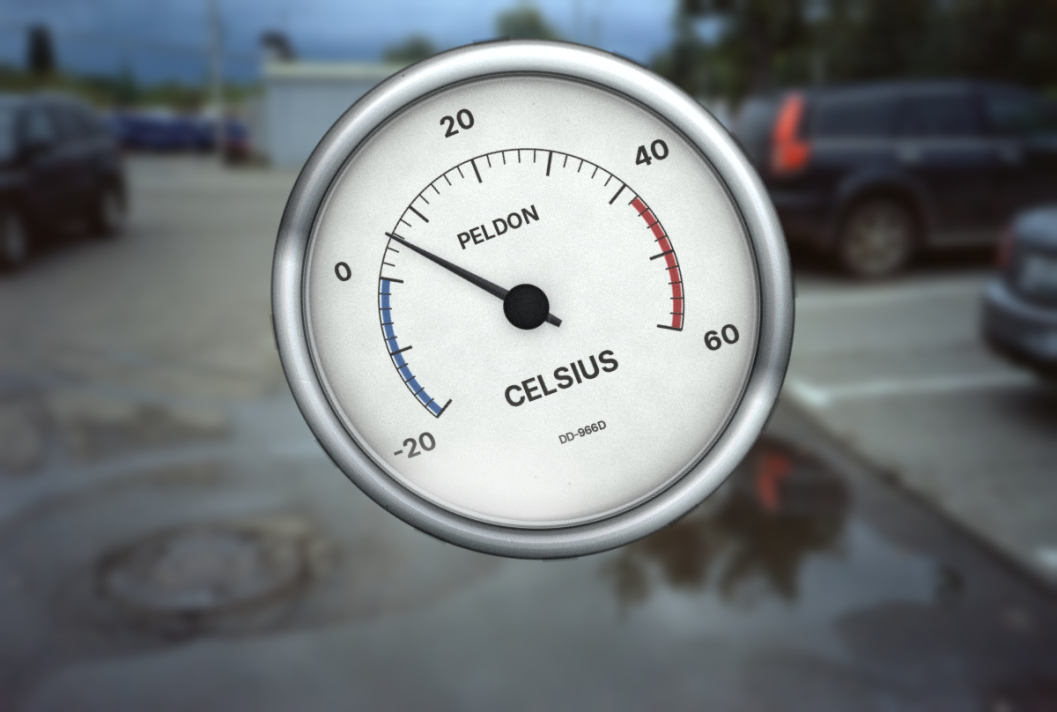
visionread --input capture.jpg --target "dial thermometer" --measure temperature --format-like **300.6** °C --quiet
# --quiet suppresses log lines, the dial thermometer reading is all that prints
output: **6** °C
